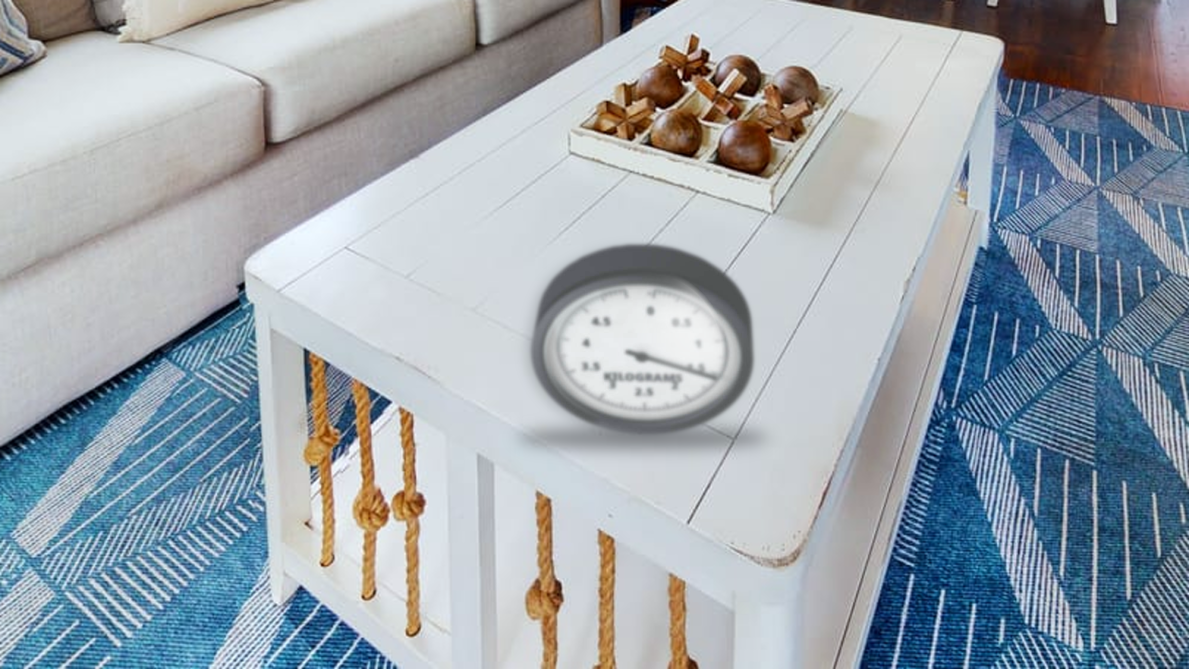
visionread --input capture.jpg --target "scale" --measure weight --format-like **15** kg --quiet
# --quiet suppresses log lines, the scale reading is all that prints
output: **1.5** kg
